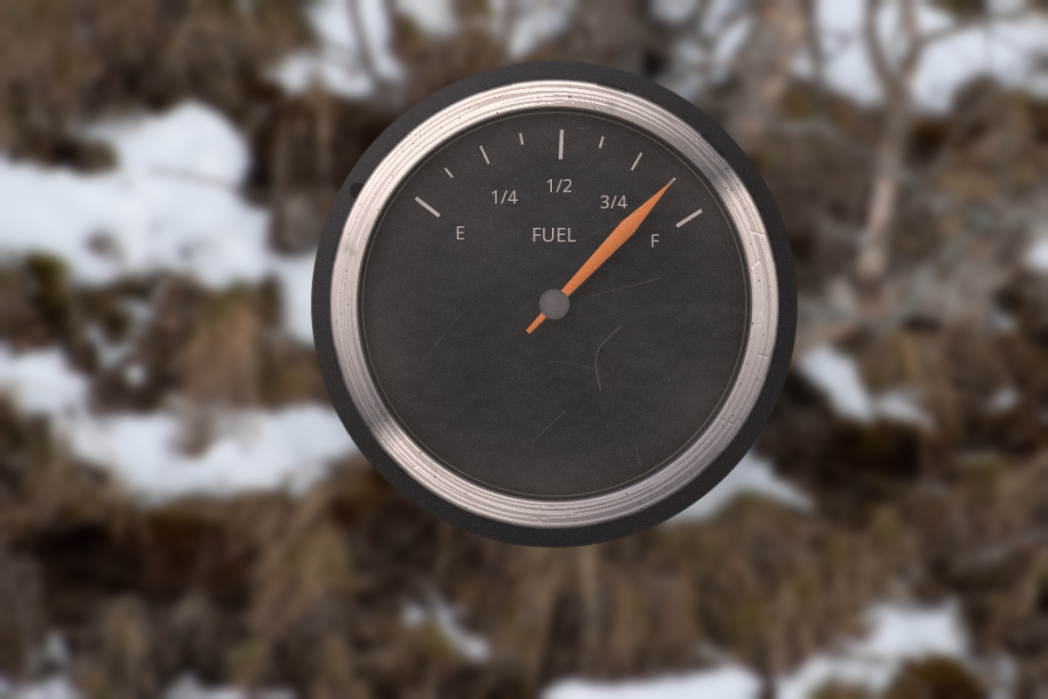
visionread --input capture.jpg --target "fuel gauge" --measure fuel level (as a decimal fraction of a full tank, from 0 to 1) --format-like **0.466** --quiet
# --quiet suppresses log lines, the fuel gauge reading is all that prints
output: **0.875**
